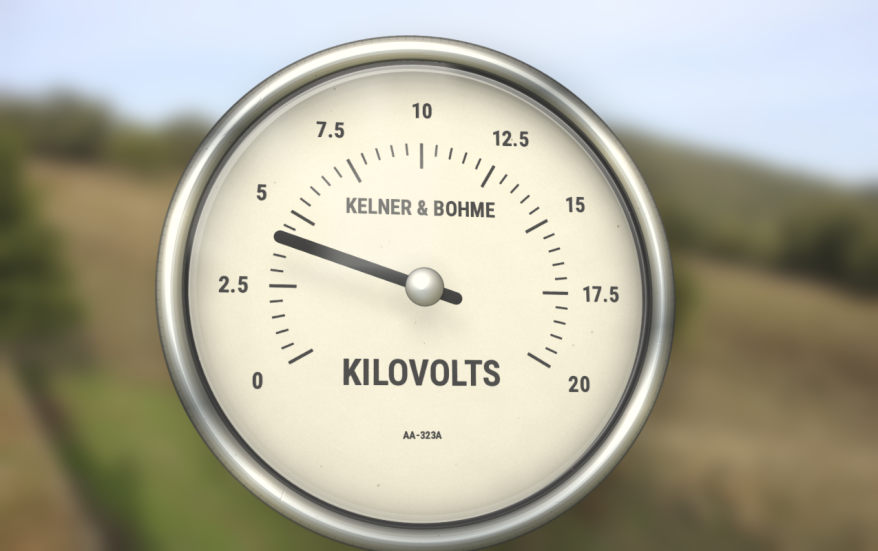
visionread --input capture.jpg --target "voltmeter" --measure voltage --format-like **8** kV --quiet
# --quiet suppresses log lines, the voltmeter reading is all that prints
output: **4** kV
